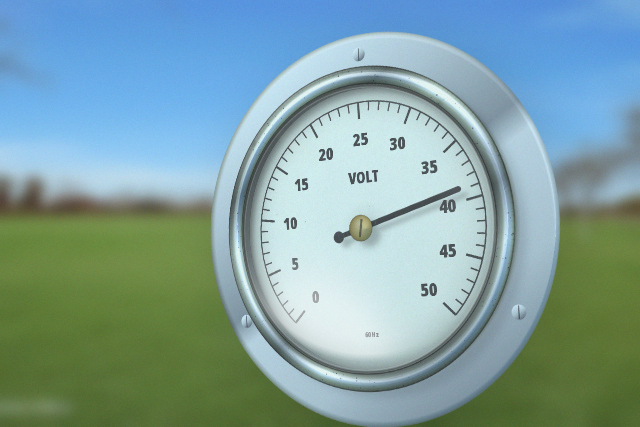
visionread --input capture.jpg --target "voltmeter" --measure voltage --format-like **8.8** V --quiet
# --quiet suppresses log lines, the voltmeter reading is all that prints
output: **39** V
